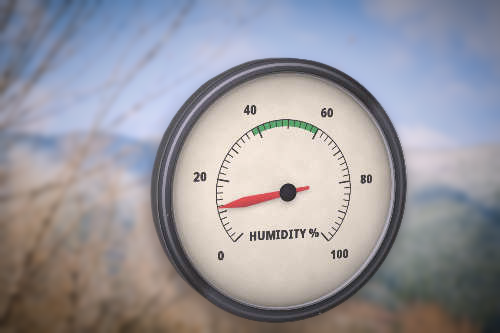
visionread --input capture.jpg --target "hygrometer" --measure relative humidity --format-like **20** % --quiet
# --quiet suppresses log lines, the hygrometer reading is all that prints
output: **12** %
